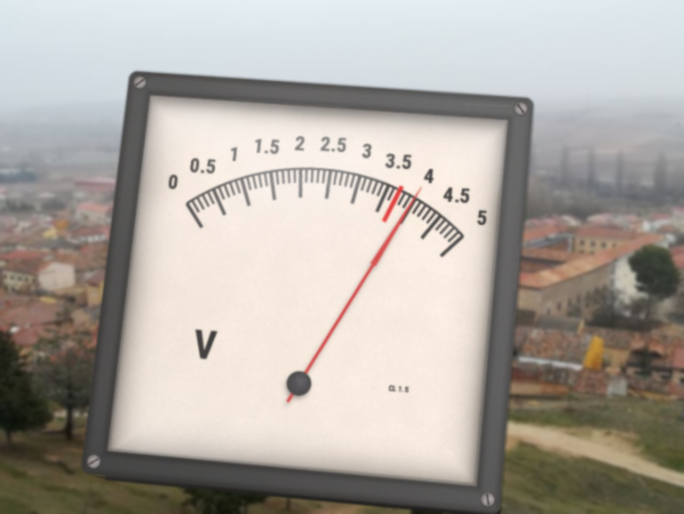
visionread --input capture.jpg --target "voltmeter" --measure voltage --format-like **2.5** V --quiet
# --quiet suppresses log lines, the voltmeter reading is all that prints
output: **4** V
